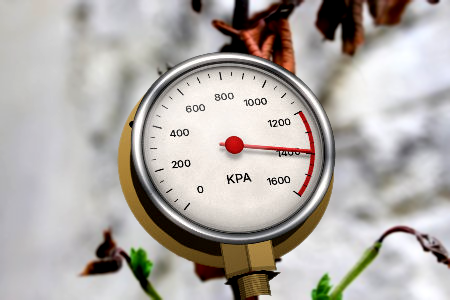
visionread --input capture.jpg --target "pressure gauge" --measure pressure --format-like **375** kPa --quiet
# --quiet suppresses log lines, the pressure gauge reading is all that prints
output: **1400** kPa
